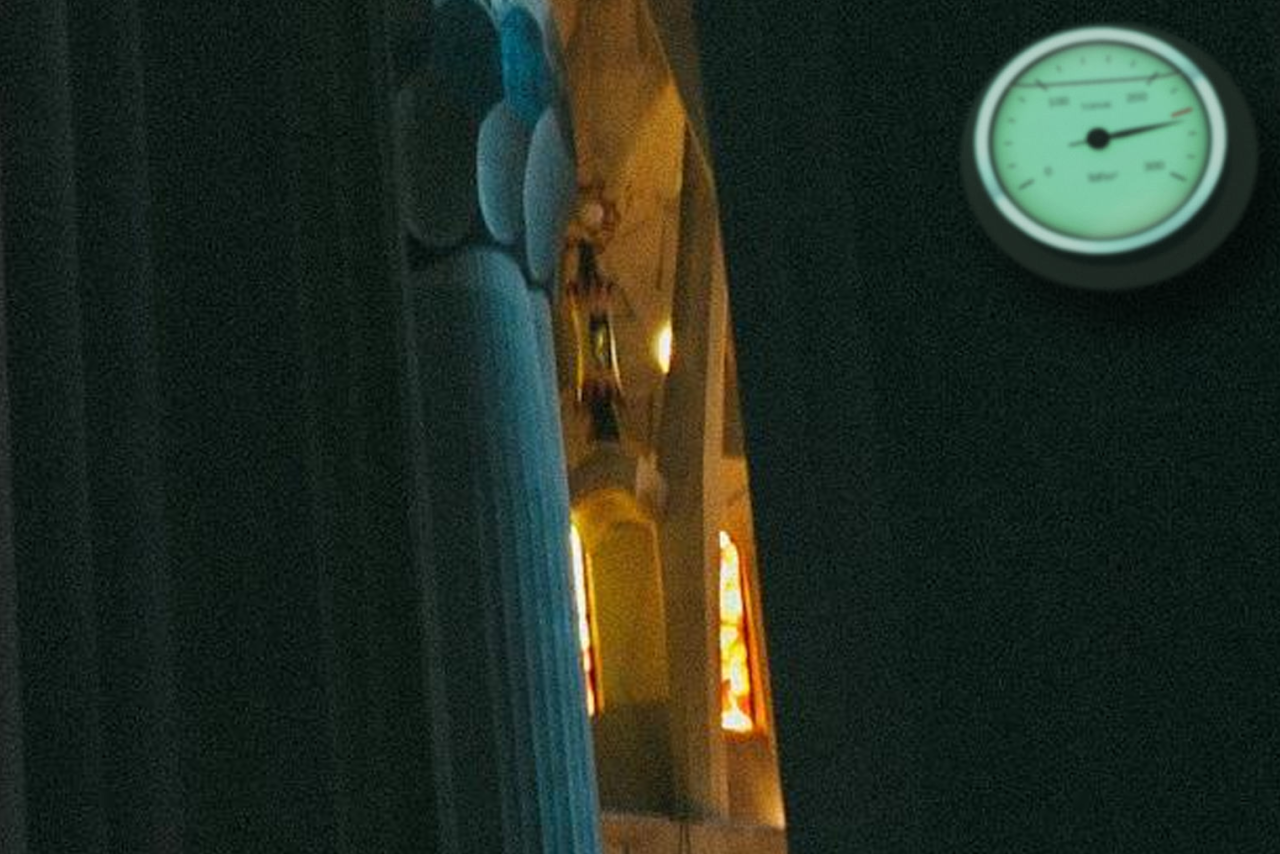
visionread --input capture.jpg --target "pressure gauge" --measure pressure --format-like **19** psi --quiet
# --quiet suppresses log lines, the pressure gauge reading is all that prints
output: **250** psi
